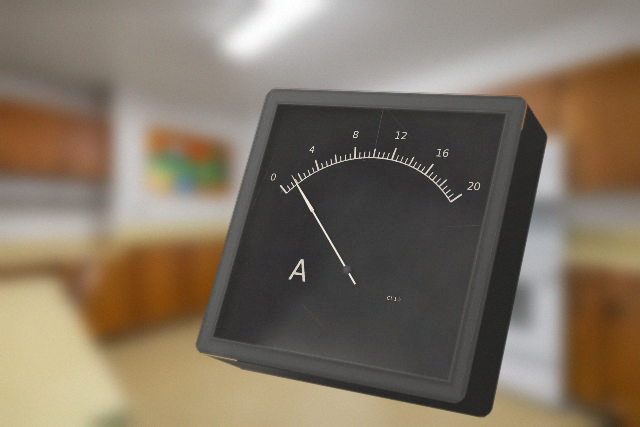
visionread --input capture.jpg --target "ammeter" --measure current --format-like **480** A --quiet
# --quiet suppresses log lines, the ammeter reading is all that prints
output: **1.5** A
